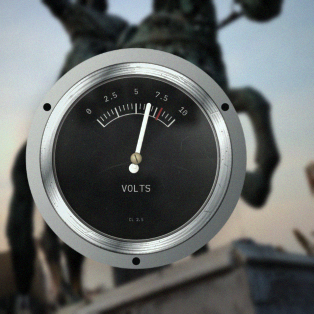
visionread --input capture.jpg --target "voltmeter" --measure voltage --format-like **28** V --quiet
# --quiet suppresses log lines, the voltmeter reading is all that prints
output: **6.5** V
